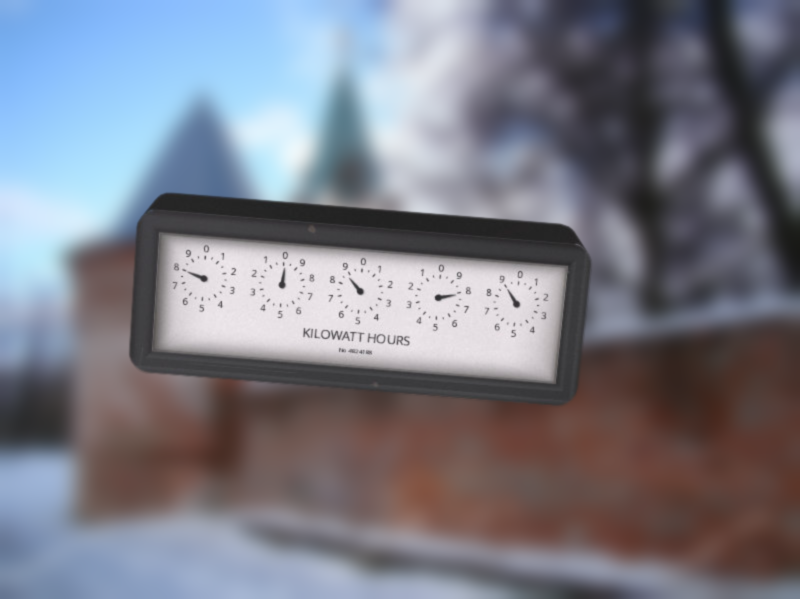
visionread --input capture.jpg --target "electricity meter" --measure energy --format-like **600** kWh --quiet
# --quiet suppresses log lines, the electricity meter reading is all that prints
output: **79879** kWh
